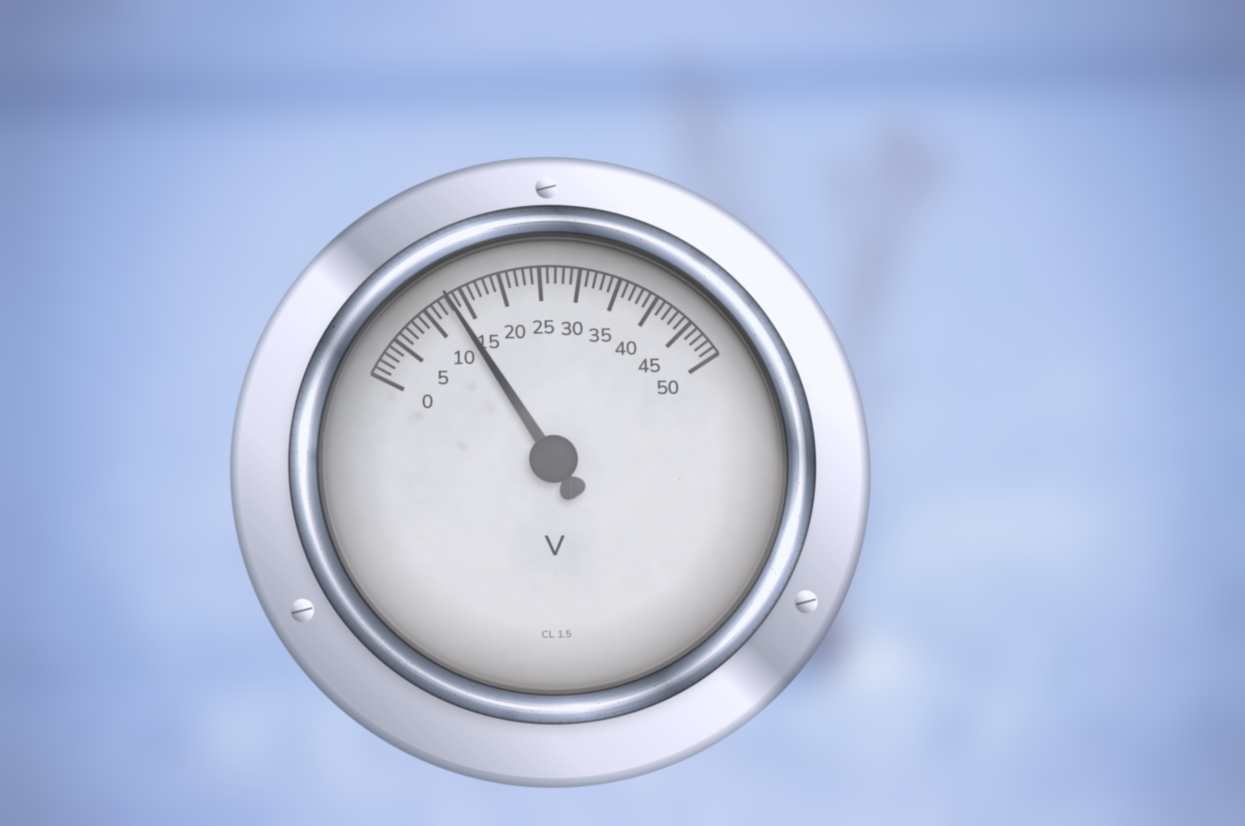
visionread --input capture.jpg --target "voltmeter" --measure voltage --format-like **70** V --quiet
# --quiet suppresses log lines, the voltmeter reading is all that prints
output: **13** V
